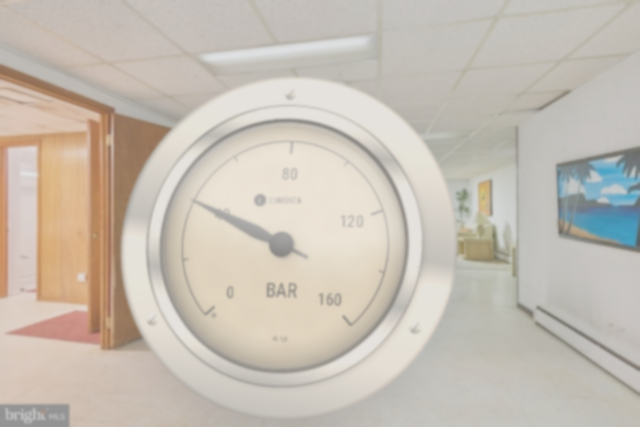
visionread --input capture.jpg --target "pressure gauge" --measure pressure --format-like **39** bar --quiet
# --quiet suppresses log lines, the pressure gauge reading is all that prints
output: **40** bar
